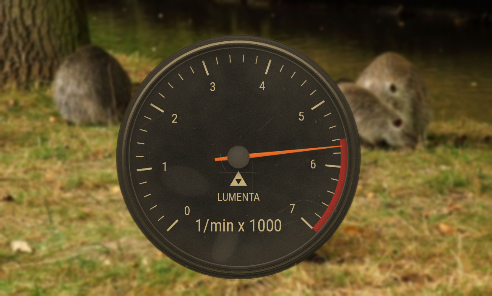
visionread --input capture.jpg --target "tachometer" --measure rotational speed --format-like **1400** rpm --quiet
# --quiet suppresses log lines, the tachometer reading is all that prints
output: **5700** rpm
